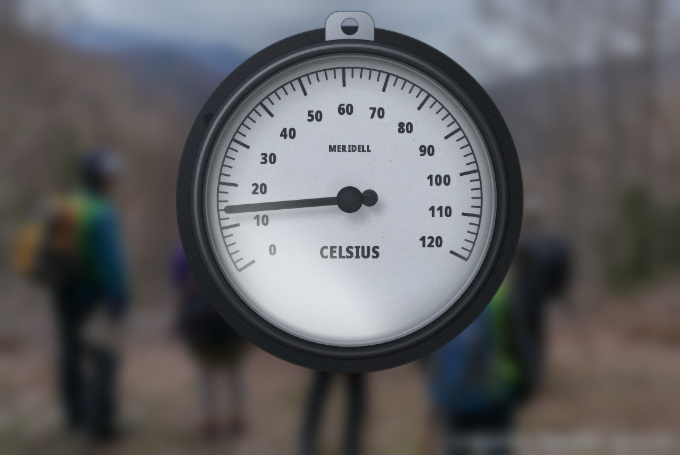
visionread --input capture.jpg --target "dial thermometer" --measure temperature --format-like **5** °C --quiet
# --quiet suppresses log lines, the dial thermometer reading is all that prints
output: **14** °C
